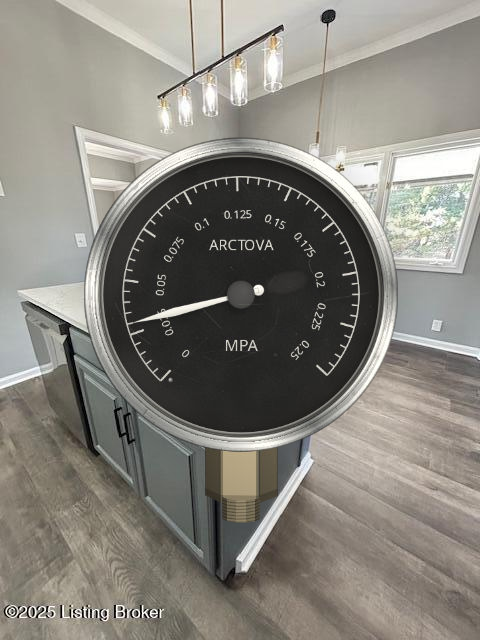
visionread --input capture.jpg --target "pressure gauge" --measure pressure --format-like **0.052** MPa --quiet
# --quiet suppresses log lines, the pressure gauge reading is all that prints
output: **0.03** MPa
